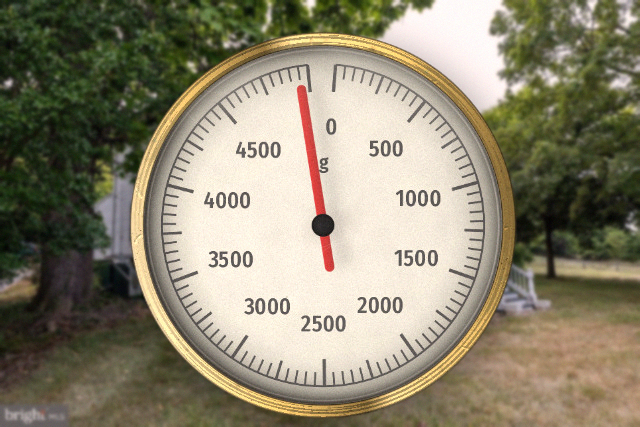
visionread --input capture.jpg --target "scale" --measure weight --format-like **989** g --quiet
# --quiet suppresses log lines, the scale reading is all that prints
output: **4950** g
